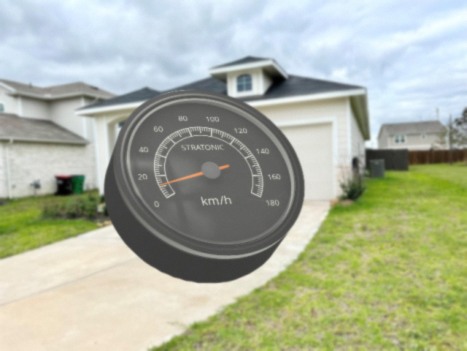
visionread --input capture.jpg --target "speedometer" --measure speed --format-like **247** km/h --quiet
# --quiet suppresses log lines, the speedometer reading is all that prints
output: **10** km/h
